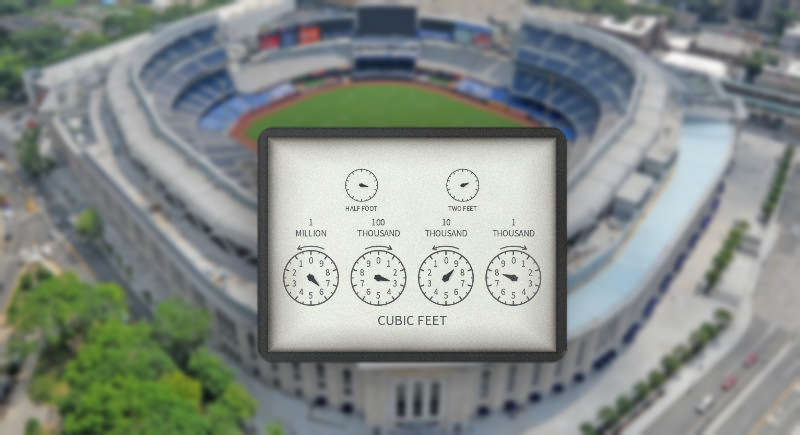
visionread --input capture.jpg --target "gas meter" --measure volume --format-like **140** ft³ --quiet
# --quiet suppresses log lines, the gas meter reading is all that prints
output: **628800** ft³
